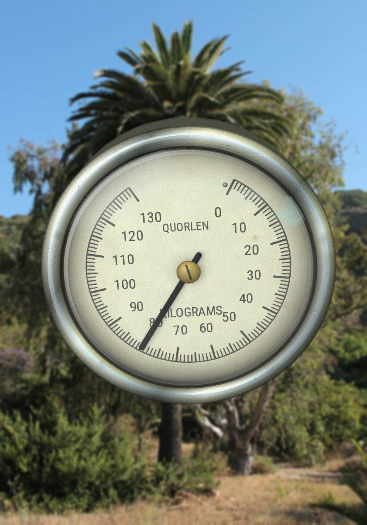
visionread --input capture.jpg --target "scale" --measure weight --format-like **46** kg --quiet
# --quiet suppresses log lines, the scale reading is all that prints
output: **80** kg
